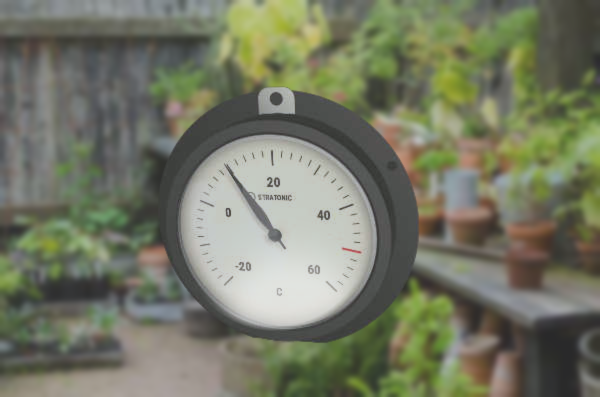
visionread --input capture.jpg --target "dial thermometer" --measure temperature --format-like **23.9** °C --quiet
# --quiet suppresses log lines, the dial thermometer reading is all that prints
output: **10** °C
